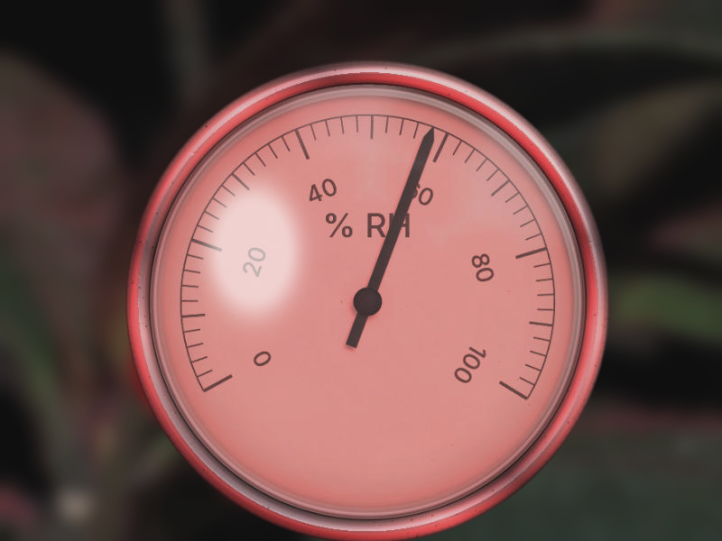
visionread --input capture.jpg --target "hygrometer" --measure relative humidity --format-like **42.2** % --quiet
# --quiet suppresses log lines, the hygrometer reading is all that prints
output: **58** %
